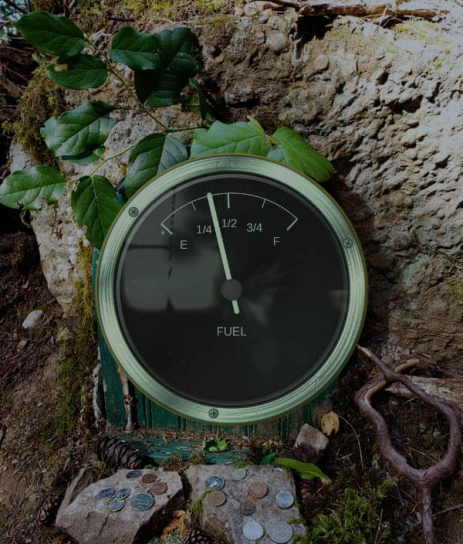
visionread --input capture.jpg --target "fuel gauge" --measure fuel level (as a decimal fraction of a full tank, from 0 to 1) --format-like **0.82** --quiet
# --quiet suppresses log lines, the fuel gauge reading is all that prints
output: **0.375**
